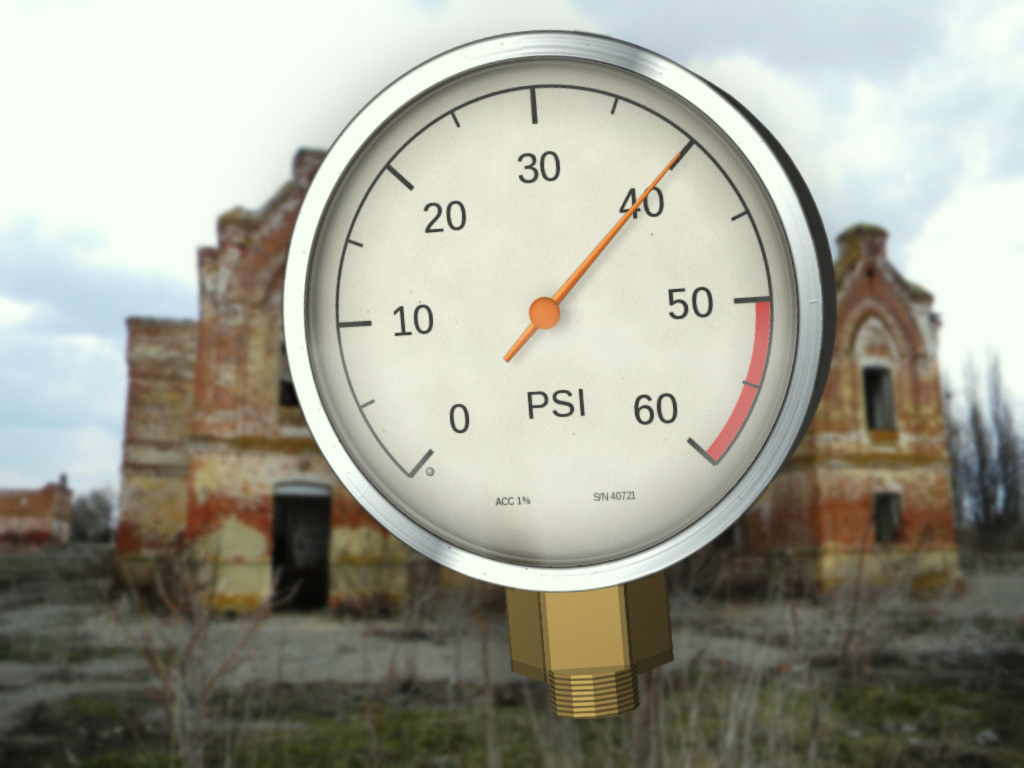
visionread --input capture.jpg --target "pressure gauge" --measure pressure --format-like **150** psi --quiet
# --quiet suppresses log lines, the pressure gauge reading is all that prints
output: **40** psi
